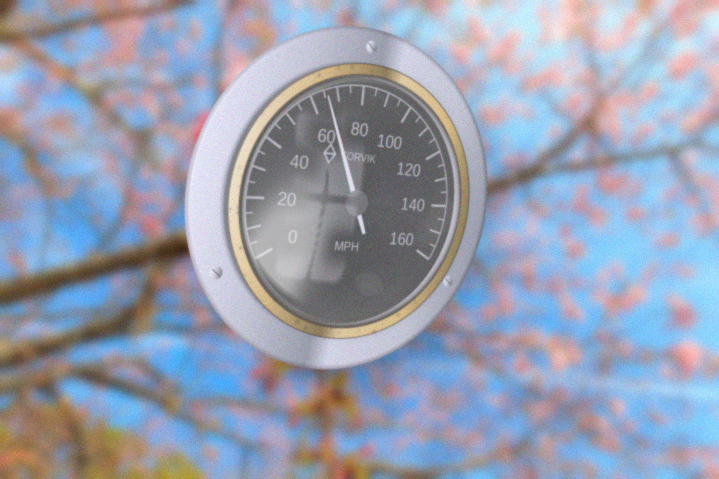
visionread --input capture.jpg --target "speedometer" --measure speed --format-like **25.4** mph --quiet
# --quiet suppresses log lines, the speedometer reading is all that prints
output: **65** mph
